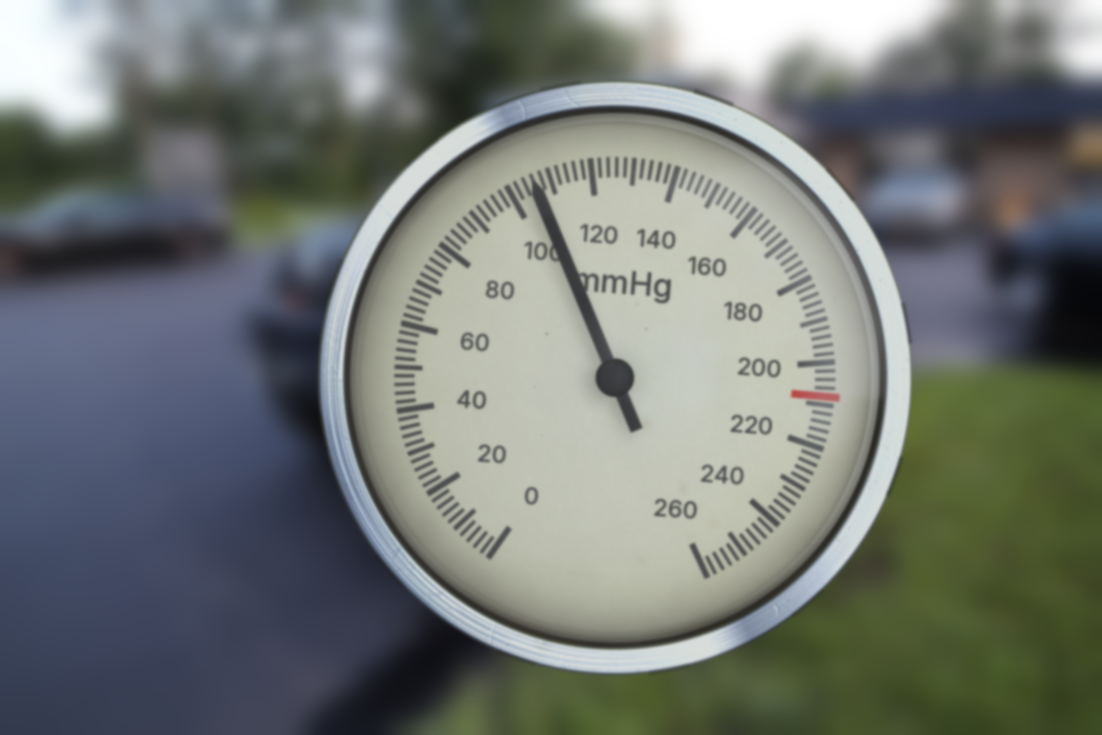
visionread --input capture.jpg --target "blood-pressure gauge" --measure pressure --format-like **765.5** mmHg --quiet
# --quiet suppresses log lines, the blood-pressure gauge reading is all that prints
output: **106** mmHg
